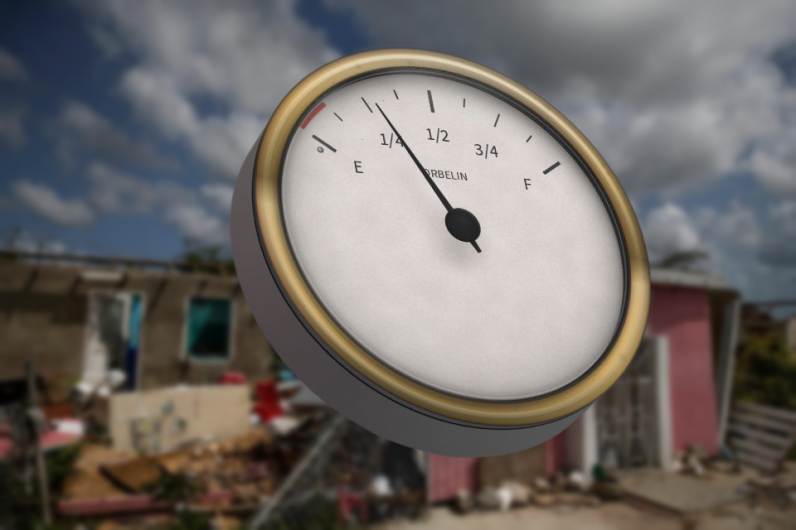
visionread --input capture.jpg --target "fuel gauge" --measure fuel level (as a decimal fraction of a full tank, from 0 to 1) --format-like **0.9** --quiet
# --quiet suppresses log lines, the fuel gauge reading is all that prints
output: **0.25**
